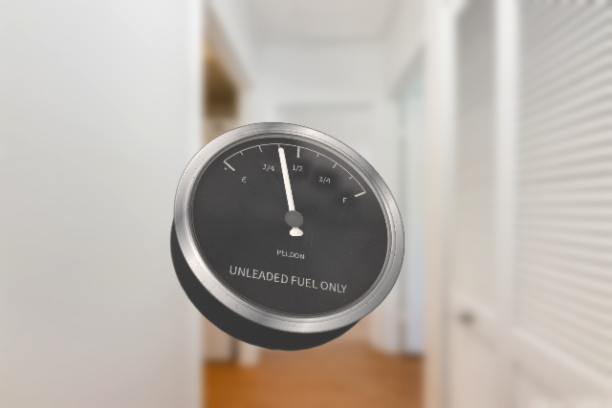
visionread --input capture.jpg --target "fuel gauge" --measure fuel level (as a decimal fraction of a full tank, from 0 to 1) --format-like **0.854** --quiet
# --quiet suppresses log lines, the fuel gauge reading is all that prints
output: **0.375**
